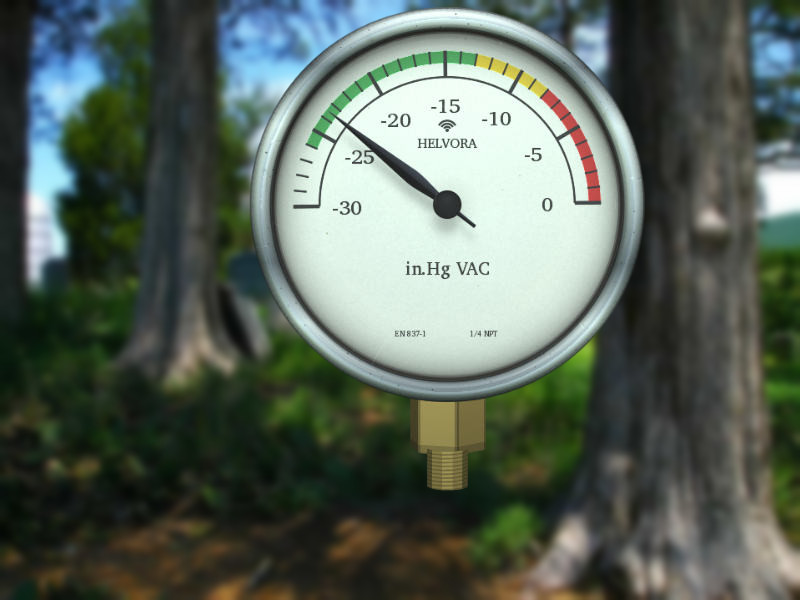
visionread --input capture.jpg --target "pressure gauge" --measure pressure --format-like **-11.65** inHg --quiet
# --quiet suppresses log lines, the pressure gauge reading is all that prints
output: **-23.5** inHg
